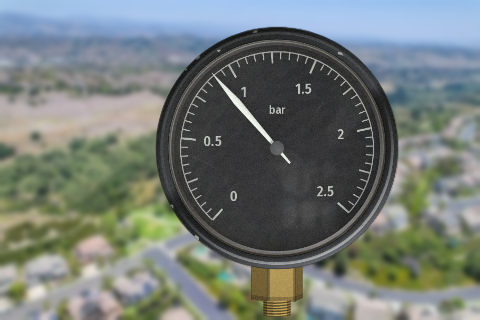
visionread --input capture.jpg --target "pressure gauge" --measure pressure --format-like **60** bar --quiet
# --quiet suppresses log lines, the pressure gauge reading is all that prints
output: **0.9** bar
